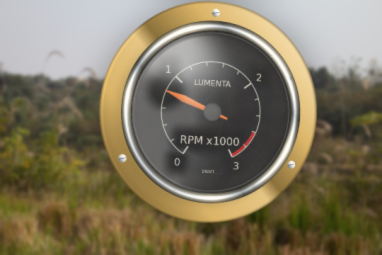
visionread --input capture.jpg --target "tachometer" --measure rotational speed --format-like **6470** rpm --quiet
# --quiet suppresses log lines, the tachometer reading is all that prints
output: **800** rpm
